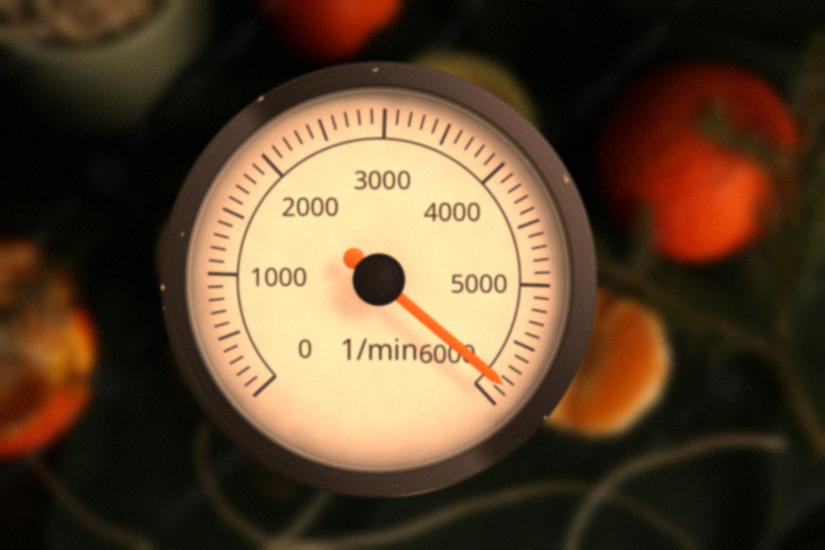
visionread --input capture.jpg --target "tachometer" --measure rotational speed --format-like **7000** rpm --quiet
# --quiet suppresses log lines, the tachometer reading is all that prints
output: **5850** rpm
